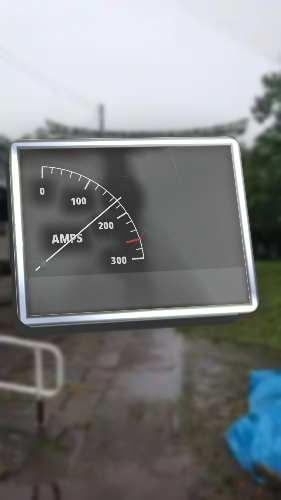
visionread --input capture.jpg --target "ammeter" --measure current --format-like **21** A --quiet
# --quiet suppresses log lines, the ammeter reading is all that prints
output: **170** A
